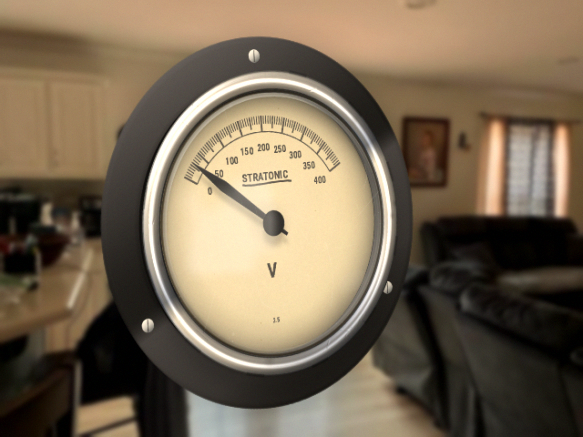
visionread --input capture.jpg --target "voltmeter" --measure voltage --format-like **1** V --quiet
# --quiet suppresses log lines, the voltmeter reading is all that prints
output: **25** V
